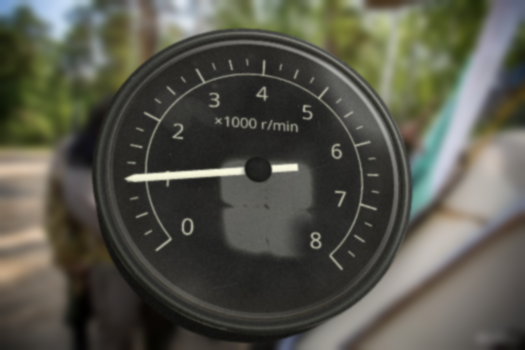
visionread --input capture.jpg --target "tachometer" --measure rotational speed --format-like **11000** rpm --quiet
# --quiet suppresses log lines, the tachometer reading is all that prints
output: **1000** rpm
